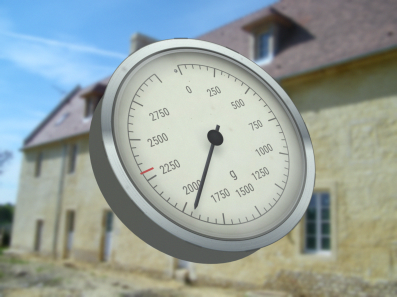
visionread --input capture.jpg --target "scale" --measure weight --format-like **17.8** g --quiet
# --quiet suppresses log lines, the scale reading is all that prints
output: **1950** g
